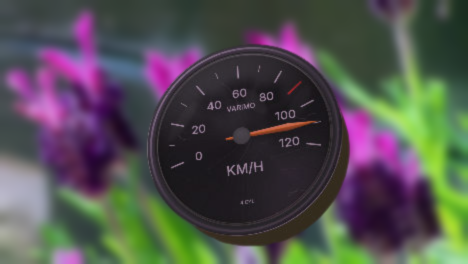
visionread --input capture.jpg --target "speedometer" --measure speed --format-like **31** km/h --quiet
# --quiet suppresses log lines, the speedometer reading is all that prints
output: **110** km/h
